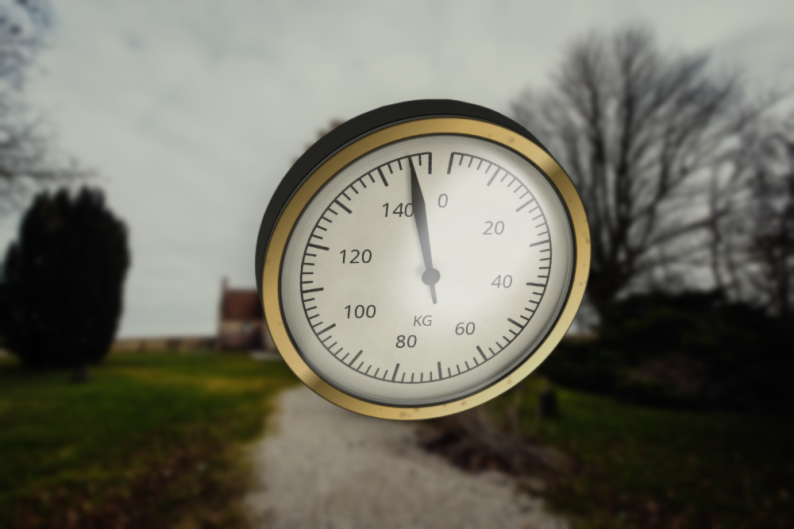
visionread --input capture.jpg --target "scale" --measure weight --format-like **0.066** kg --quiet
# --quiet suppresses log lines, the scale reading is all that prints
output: **146** kg
